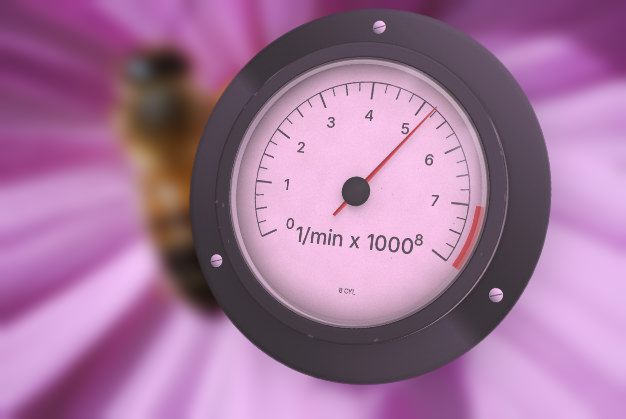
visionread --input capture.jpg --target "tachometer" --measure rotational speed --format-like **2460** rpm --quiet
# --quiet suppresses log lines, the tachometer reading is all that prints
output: **5250** rpm
